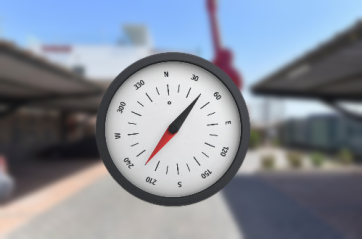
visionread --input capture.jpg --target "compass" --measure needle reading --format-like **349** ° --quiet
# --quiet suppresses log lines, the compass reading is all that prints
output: **225** °
